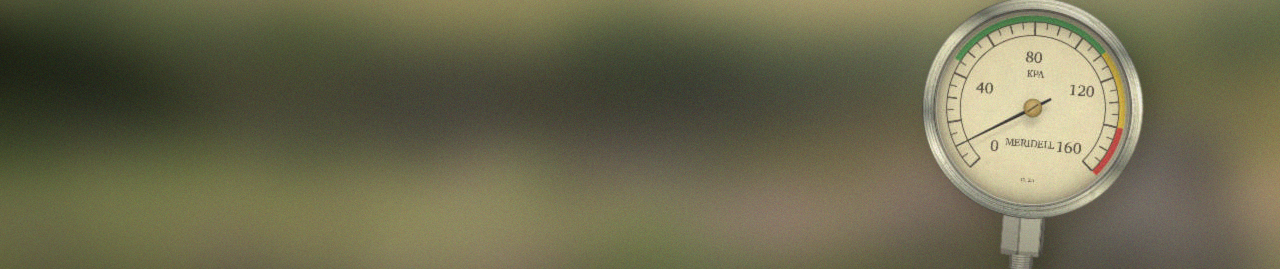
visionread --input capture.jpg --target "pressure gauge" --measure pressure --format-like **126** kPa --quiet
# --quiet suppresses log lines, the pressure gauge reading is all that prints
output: **10** kPa
